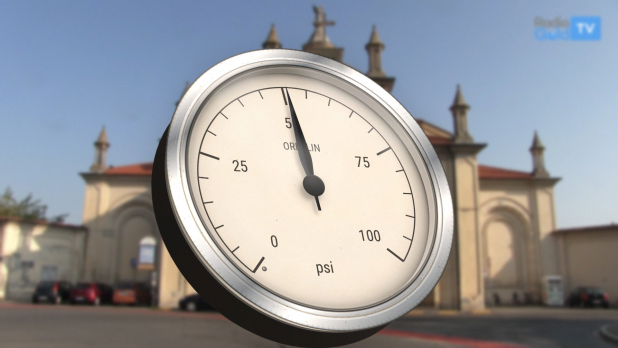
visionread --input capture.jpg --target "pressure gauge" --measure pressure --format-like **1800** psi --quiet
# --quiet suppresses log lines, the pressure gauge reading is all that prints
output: **50** psi
